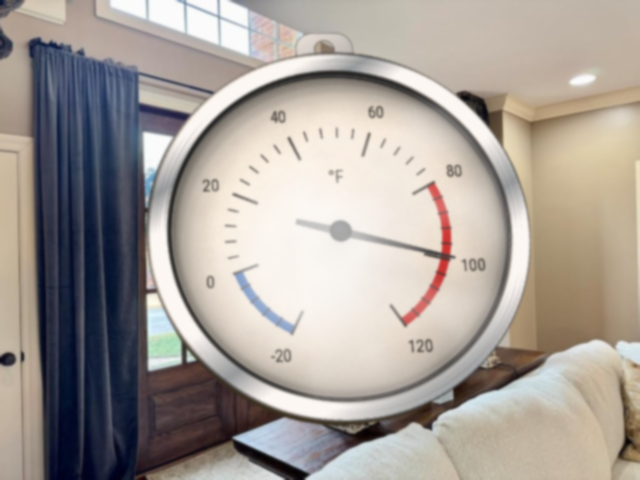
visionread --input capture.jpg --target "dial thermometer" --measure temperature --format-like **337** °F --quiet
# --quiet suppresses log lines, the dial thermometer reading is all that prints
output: **100** °F
